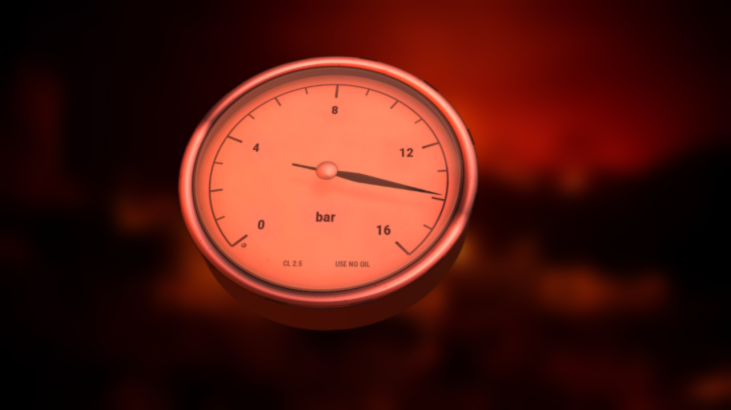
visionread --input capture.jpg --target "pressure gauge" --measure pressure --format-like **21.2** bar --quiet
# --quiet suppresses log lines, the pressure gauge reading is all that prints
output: **14** bar
